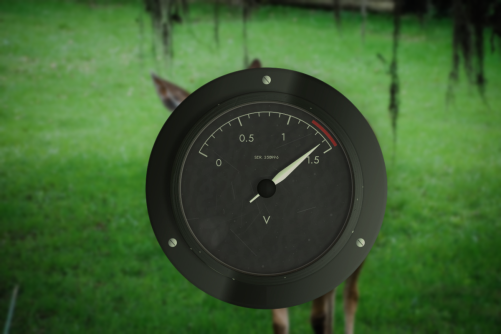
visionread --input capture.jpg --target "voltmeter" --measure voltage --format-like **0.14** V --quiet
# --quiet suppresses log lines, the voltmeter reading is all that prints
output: **1.4** V
